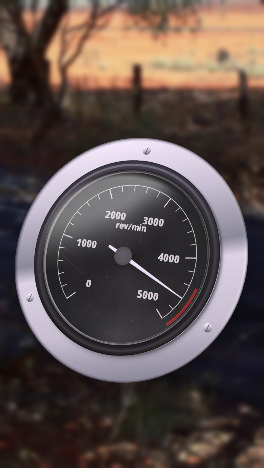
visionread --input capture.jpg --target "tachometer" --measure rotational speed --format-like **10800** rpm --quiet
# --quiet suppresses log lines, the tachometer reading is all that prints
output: **4600** rpm
